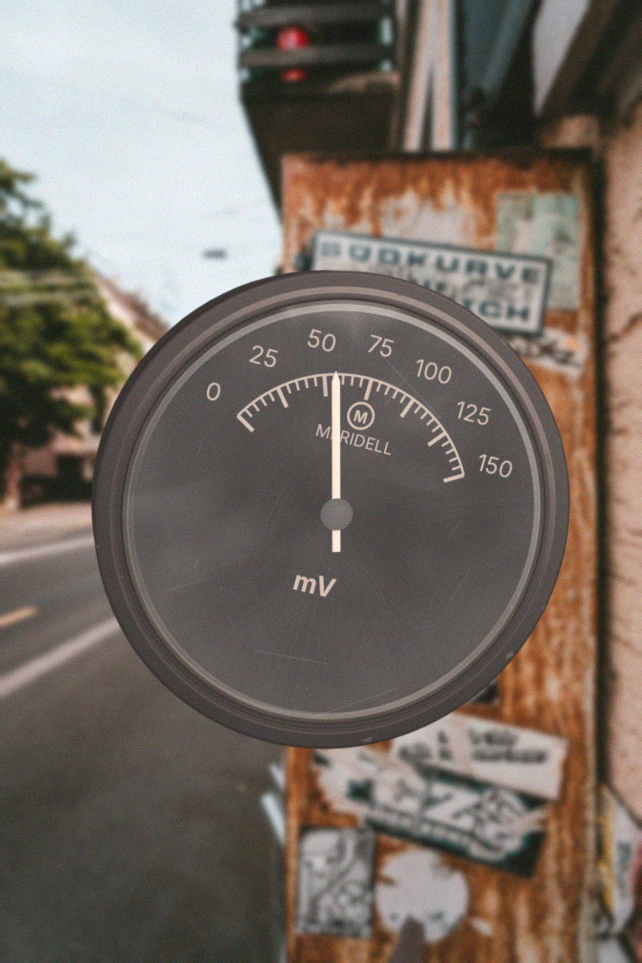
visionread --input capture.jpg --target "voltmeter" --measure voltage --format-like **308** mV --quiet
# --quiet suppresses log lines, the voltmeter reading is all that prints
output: **55** mV
